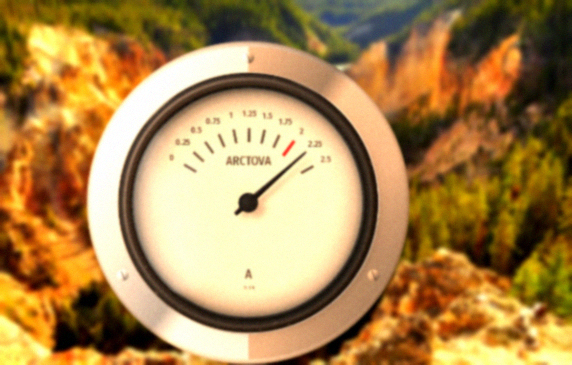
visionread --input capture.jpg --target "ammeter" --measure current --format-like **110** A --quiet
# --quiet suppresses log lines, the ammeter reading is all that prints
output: **2.25** A
